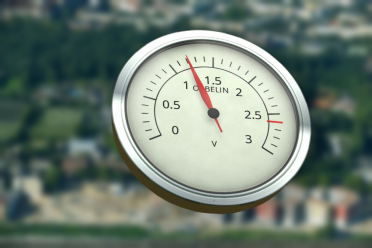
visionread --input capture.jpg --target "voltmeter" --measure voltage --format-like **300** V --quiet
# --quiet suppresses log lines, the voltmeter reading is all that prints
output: **1.2** V
